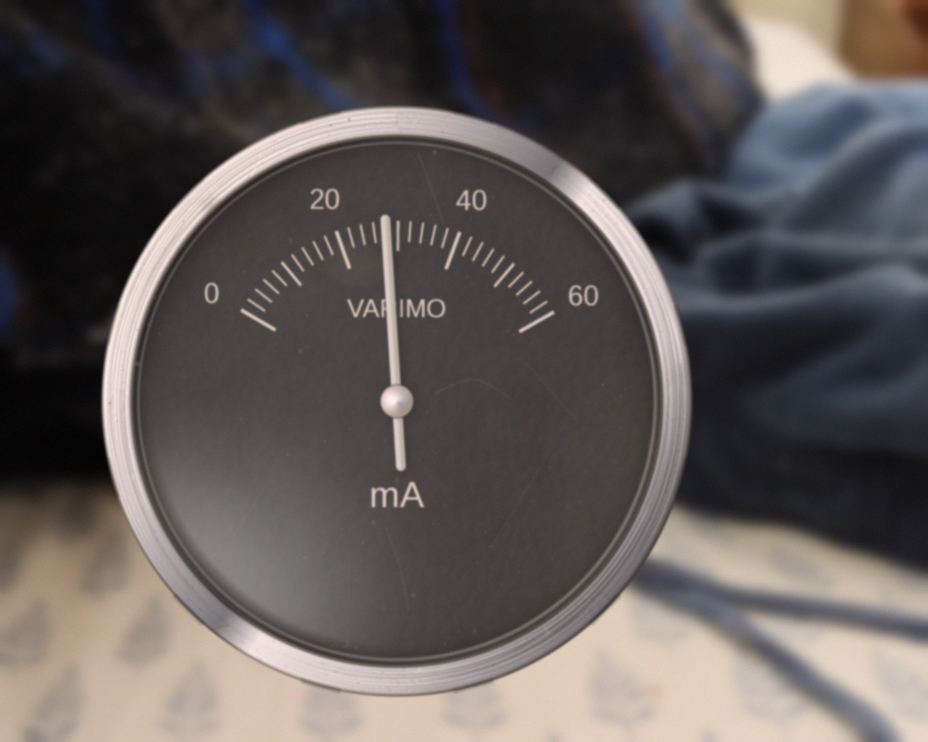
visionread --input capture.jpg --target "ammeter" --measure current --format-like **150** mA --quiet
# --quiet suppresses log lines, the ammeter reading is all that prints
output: **28** mA
